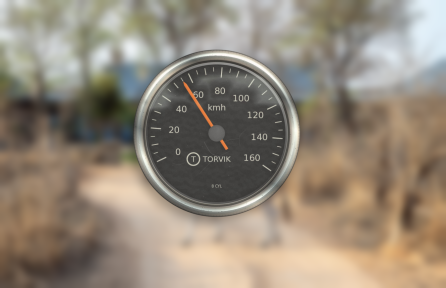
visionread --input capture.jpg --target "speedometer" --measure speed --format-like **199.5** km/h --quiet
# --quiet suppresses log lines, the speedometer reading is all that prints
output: **55** km/h
